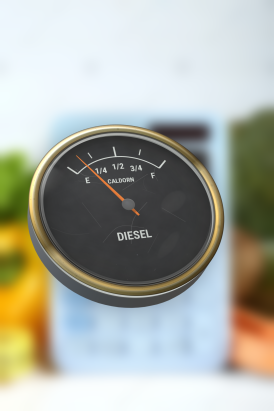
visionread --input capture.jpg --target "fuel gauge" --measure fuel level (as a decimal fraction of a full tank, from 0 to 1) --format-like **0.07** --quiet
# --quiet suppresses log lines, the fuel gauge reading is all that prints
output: **0.125**
